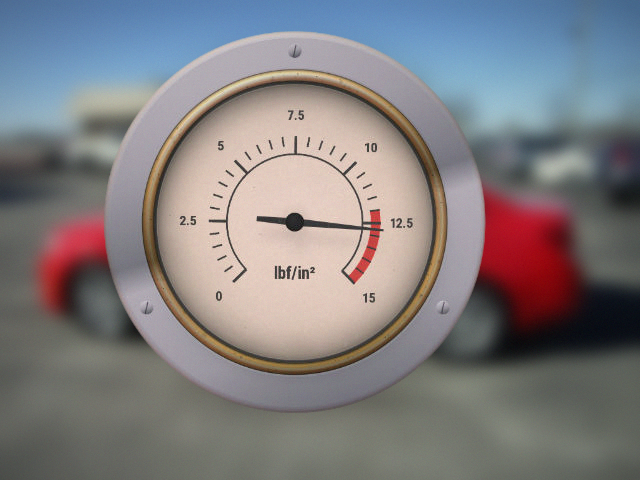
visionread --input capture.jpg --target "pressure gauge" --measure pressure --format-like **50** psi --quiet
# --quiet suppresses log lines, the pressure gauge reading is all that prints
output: **12.75** psi
